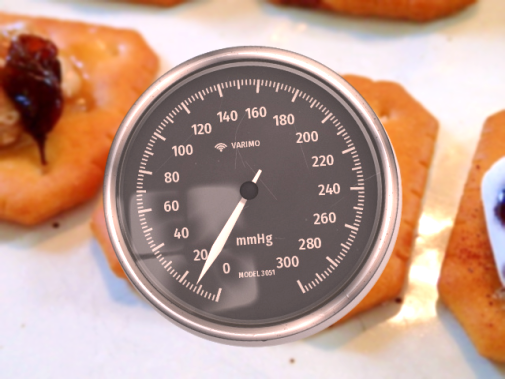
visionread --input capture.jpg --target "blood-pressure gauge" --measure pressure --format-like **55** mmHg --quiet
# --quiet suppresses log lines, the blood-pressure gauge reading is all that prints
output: **12** mmHg
